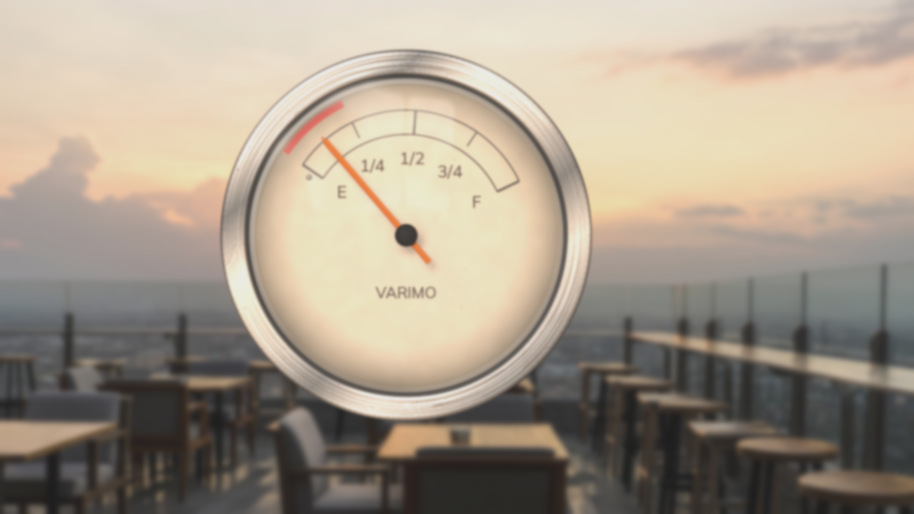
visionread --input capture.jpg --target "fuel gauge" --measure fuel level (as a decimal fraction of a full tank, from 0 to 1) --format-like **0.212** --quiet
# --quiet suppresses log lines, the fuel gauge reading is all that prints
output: **0.125**
